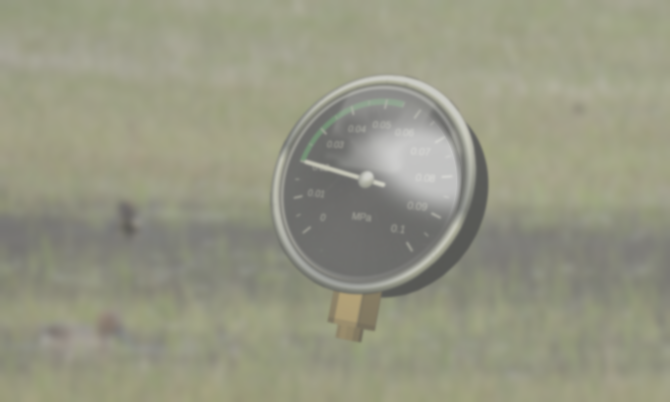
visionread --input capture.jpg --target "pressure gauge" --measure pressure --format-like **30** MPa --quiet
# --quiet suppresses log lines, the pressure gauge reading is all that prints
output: **0.02** MPa
